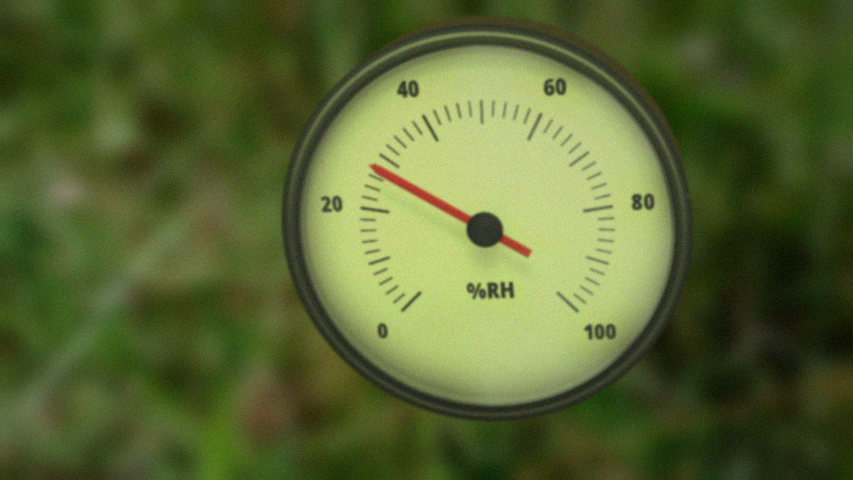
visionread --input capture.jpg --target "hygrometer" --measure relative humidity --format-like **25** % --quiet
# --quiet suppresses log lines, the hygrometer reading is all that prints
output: **28** %
